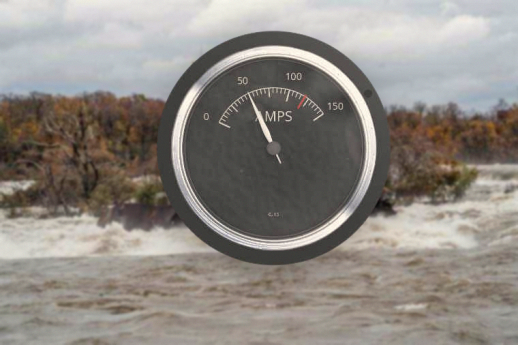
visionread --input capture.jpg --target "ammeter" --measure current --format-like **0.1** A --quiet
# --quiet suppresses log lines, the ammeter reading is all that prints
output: **50** A
